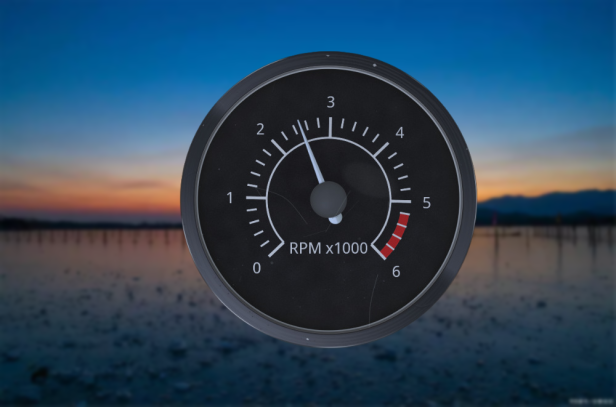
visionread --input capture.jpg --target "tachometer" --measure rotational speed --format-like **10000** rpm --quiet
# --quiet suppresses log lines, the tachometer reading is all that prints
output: **2500** rpm
